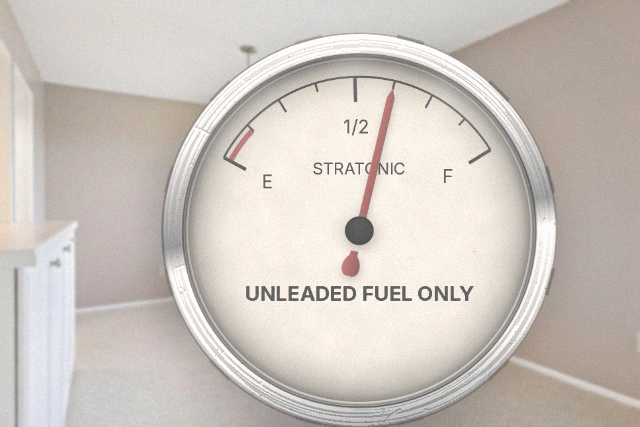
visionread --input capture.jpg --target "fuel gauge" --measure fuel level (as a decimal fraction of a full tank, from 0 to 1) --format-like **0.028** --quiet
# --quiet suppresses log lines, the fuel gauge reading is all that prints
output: **0.625**
